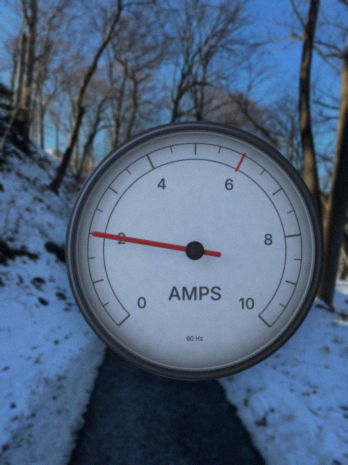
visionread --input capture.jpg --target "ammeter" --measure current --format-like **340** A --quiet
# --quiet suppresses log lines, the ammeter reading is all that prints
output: **2** A
